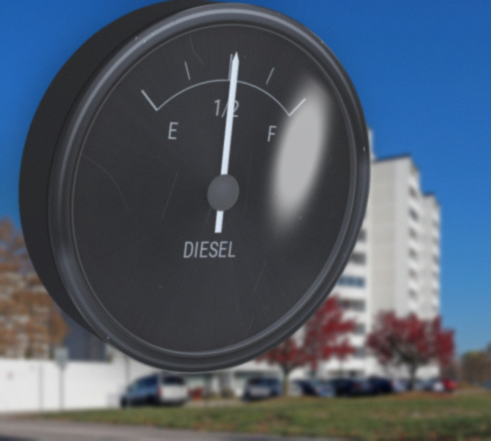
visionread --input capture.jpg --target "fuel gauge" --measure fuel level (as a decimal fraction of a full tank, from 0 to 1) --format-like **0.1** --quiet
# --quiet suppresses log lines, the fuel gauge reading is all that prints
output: **0.5**
